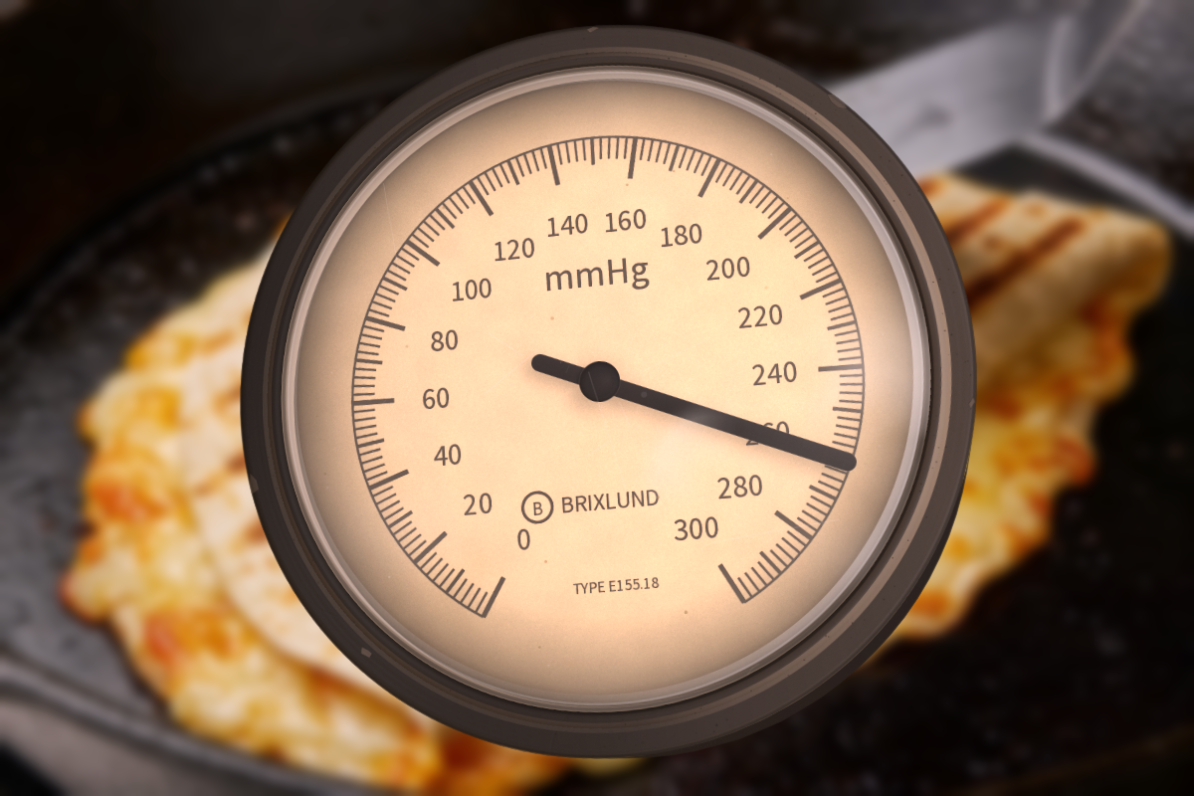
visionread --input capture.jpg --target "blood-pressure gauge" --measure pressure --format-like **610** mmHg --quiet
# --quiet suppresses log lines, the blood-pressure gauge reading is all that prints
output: **262** mmHg
